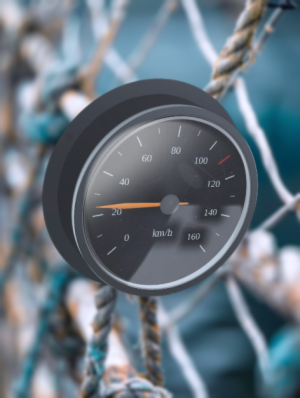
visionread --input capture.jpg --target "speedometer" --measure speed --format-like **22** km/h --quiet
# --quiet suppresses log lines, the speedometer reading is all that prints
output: **25** km/h
